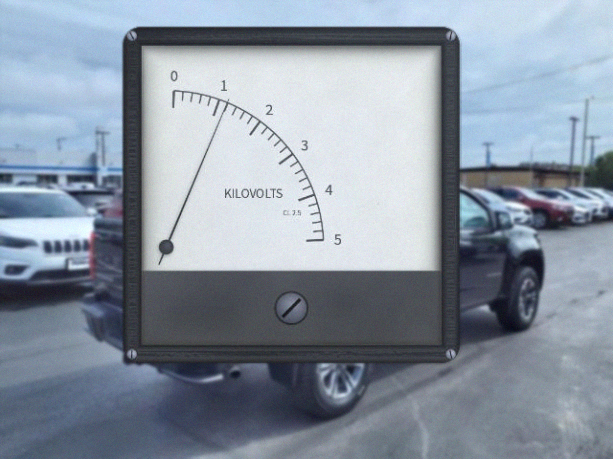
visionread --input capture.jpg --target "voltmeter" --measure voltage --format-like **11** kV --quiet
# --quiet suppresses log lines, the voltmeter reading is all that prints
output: **1.2** kV
